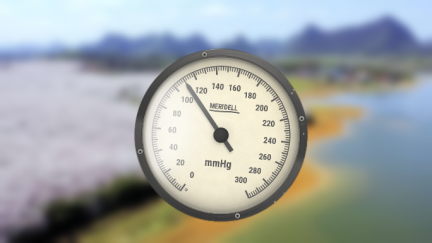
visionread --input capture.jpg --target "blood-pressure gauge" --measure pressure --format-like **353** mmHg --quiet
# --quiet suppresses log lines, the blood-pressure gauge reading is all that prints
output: **110** mmHg
